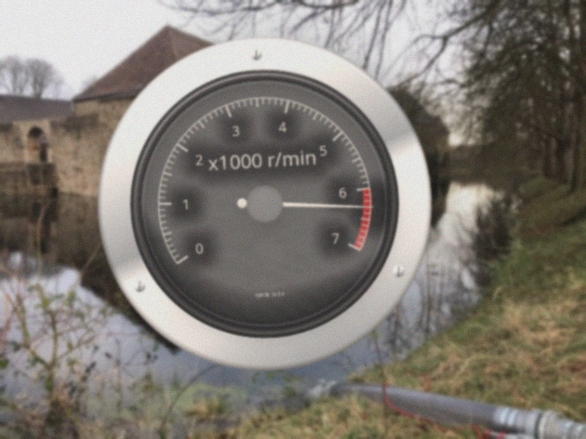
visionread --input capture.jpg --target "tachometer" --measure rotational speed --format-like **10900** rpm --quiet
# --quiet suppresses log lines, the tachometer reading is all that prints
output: **6300** rpm
